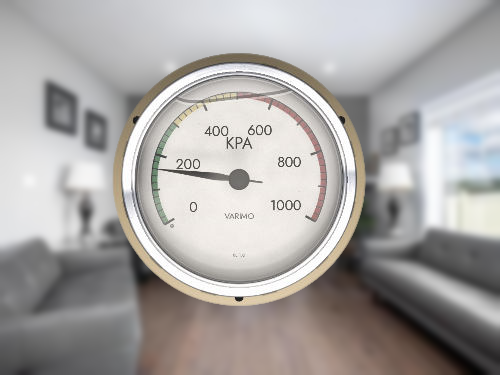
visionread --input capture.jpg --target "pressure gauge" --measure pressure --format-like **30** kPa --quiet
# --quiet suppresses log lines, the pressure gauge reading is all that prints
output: **160** kPa
